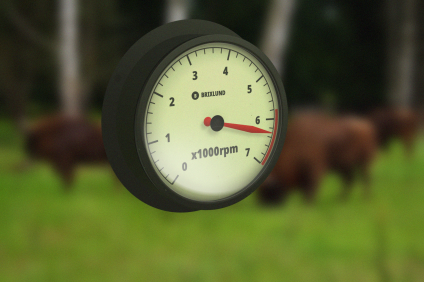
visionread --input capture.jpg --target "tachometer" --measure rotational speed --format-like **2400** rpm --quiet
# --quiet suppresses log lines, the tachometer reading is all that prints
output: **6300** rpm
